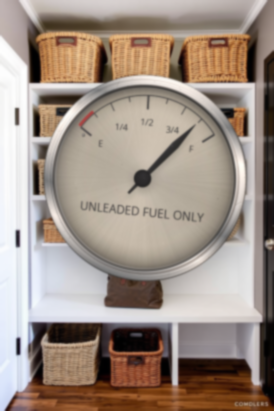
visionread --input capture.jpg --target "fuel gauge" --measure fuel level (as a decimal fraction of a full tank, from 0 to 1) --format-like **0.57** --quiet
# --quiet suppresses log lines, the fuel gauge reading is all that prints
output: **0.875**
